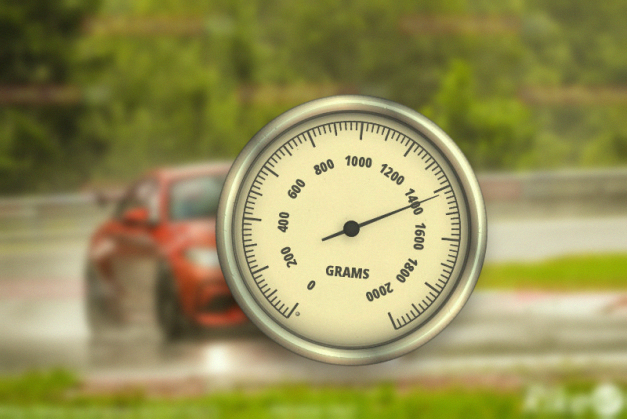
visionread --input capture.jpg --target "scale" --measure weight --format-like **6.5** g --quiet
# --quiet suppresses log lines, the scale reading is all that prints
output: **1420** g
